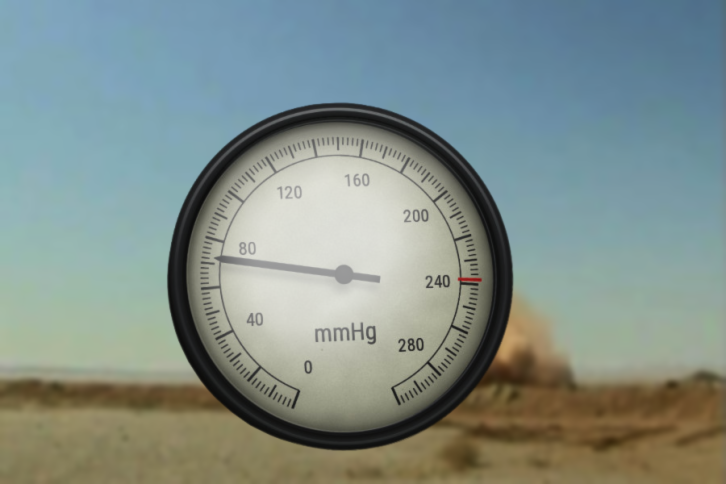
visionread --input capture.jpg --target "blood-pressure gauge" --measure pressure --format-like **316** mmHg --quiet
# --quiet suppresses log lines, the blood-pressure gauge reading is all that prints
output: **72** mmHg
